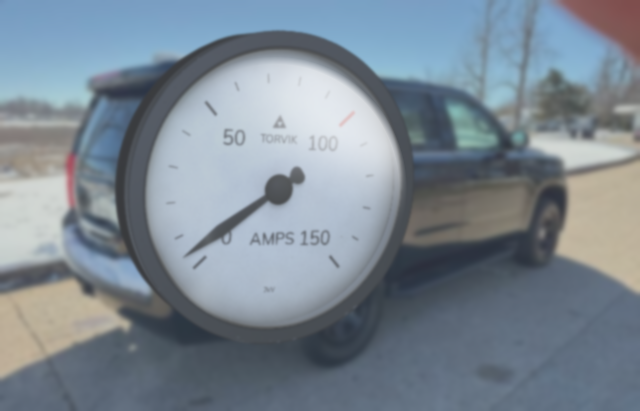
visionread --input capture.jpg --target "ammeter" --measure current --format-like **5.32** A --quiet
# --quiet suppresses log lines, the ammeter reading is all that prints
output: **5** A
